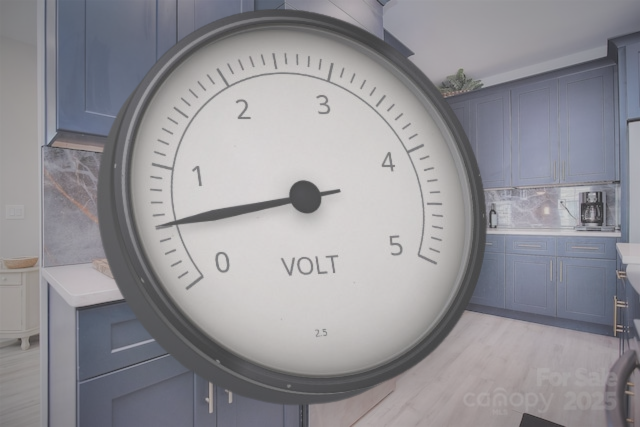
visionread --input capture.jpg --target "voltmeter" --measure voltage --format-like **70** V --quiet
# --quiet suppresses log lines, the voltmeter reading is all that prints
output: **0.5** V
